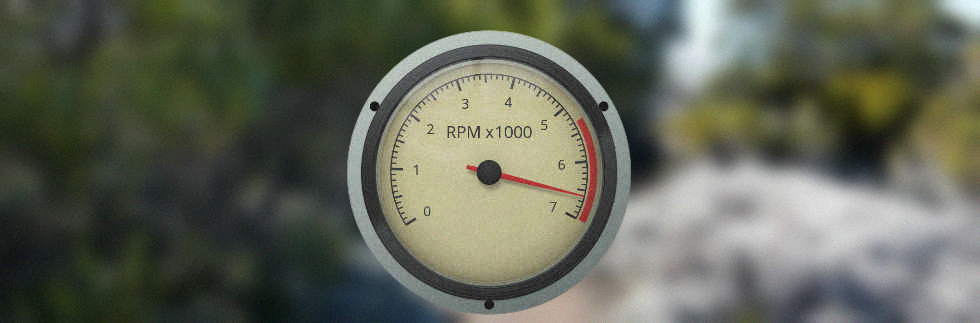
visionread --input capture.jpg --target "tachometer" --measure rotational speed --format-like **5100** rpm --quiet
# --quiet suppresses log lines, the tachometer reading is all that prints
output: **6600** rpm
